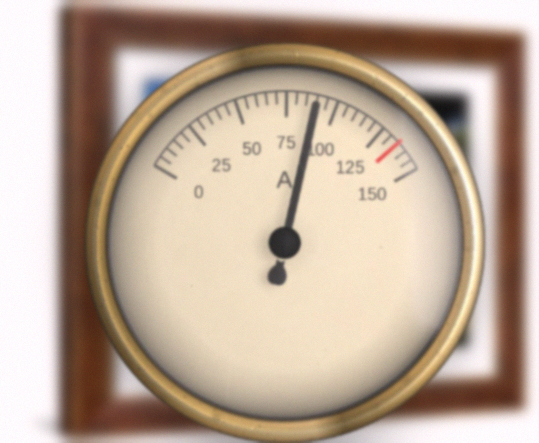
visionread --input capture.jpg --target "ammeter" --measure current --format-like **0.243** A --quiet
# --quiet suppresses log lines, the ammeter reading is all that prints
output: **90** A
